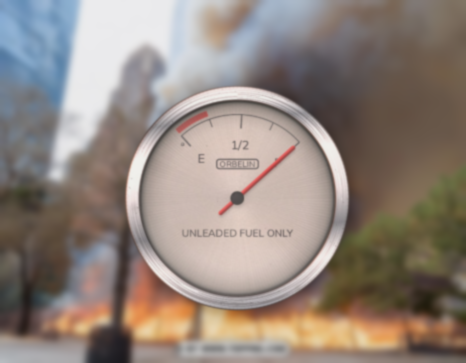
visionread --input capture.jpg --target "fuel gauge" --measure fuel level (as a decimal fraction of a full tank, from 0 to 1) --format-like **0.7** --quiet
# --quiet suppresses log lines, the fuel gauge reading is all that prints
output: **1**
